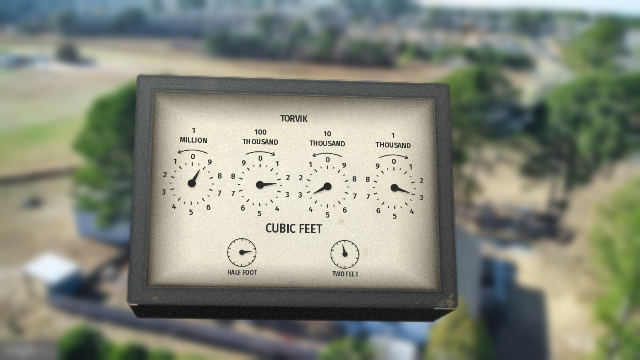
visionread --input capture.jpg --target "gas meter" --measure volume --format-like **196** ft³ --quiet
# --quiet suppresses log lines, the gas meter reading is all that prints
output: **923300** ft³
